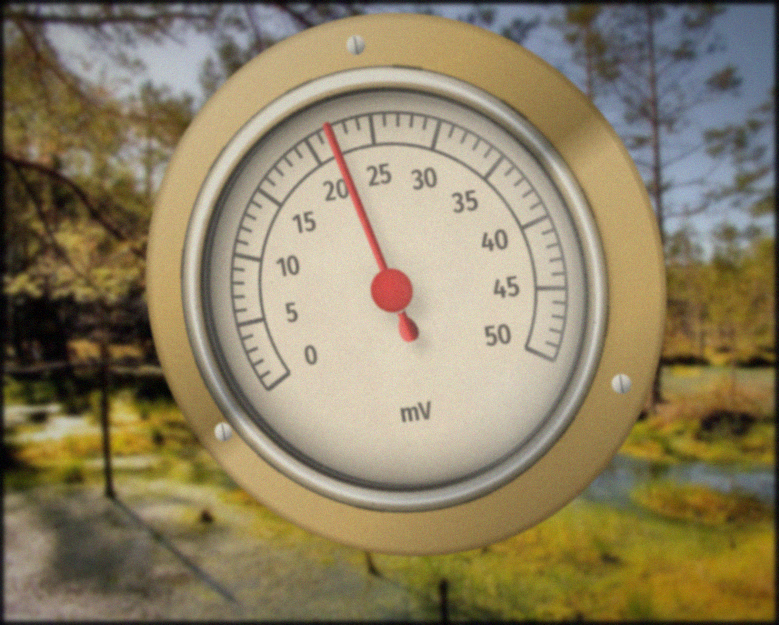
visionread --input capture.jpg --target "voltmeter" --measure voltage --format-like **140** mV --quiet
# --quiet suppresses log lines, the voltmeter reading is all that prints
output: **22** mV
